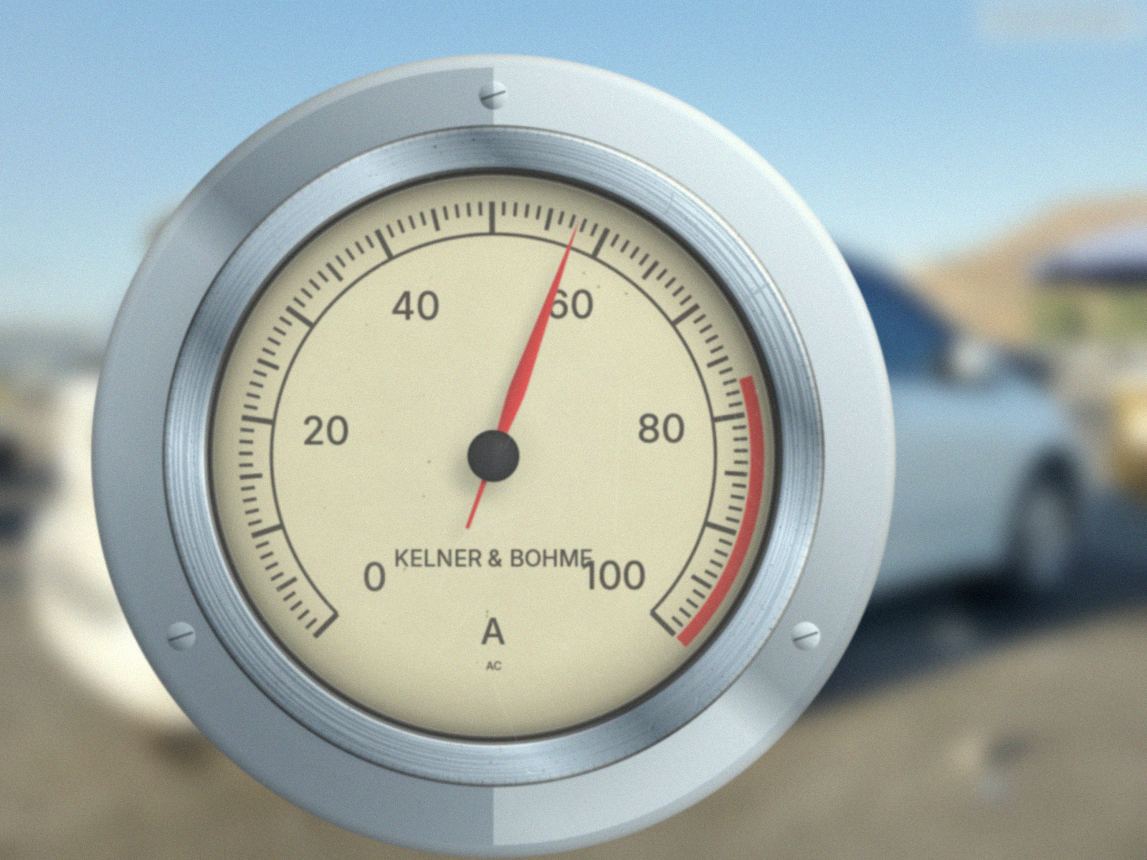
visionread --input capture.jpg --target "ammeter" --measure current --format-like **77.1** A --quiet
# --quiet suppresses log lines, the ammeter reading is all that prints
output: **57.5** A
